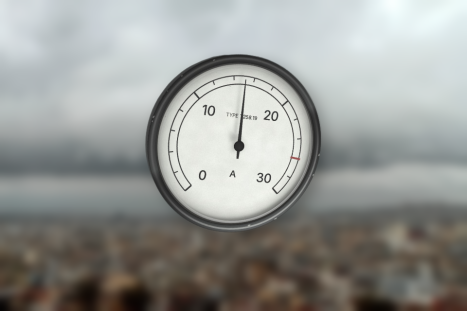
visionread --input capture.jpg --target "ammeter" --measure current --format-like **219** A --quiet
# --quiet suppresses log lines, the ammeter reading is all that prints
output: **15** A
